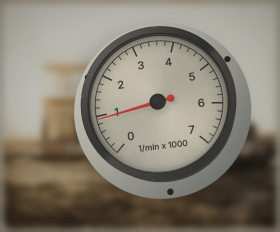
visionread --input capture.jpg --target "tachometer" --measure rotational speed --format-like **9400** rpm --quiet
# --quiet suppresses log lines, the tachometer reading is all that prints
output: **900** rpm
